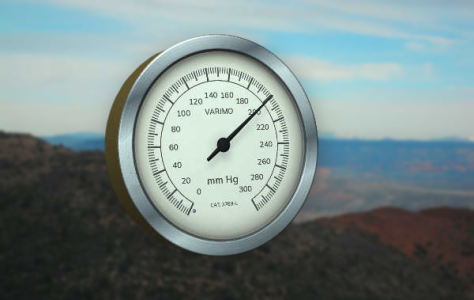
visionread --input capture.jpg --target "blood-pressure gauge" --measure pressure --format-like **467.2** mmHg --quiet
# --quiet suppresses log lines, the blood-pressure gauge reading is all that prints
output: **200** mmHg
